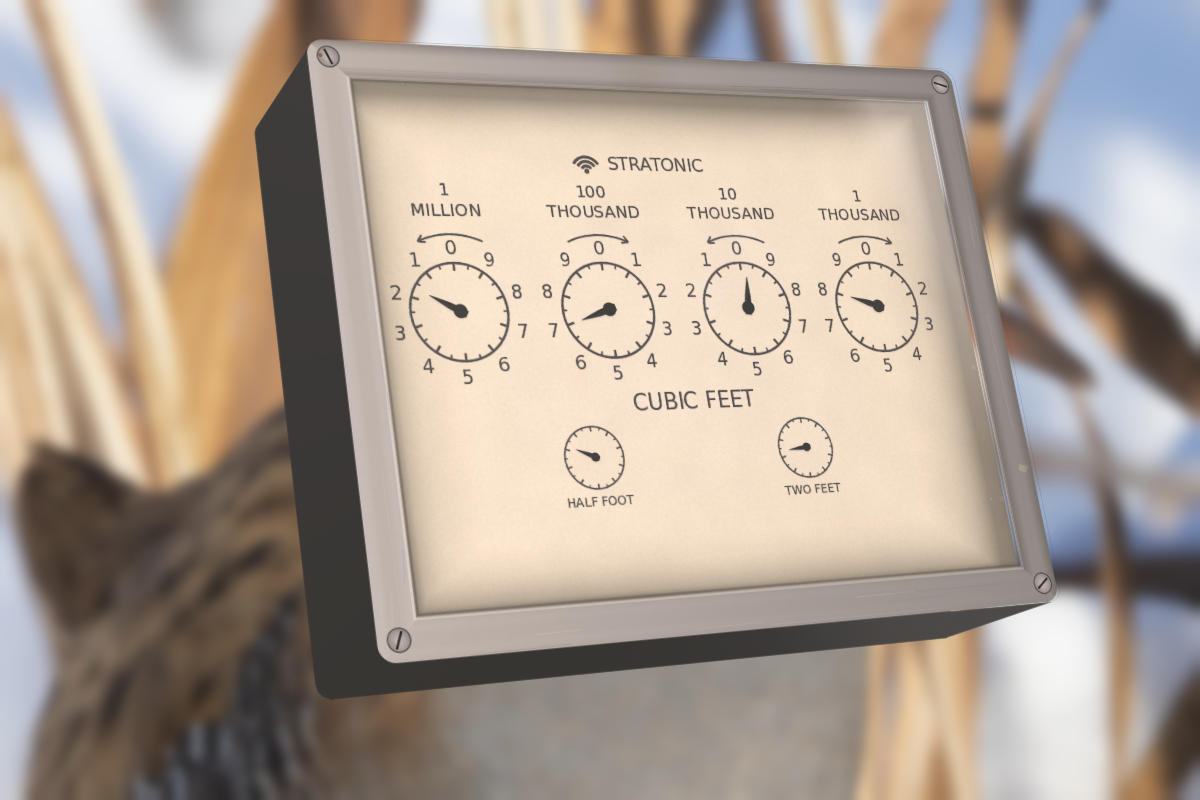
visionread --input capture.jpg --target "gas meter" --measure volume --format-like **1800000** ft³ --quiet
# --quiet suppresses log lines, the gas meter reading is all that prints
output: **169800** ft³
